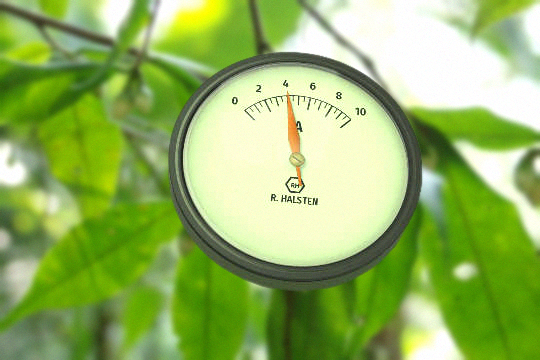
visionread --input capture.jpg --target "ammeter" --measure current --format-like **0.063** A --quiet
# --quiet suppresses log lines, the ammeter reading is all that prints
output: **4** A
